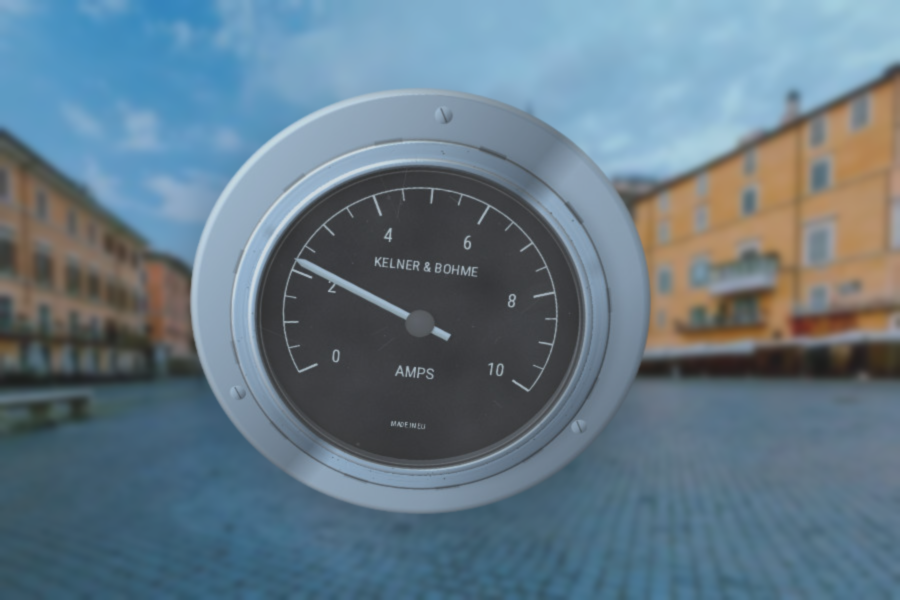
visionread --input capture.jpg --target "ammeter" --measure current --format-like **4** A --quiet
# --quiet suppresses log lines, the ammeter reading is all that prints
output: **2.25** A
